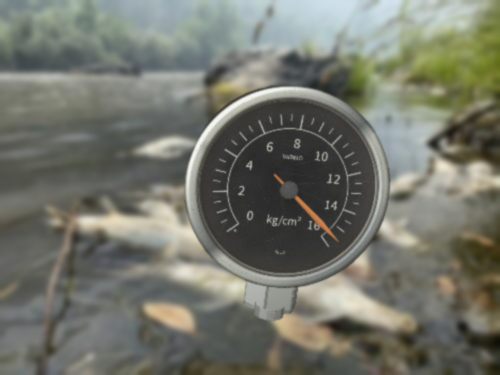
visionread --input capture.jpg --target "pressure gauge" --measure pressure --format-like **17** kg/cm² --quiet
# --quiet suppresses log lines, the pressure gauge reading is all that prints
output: **15.5** kg/cm²
